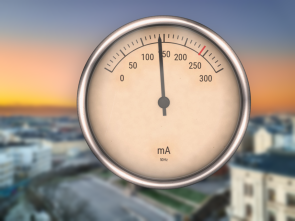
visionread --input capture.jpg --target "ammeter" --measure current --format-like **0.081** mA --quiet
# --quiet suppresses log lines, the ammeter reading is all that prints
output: **140** mA
